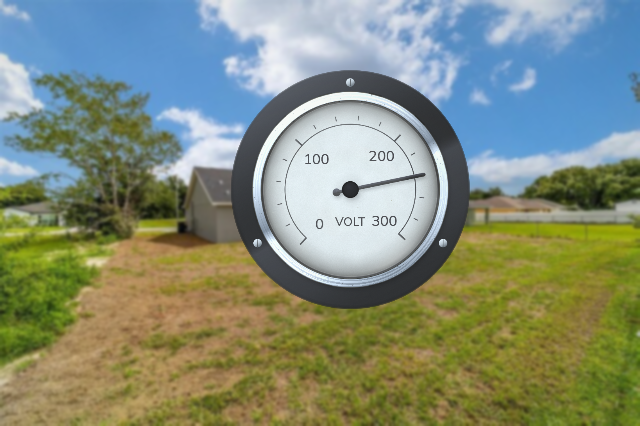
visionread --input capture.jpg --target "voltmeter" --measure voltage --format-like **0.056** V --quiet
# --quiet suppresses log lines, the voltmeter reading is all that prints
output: **240** V
